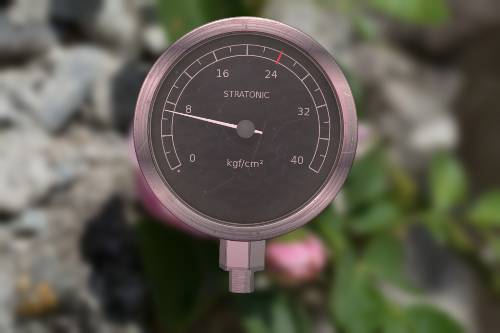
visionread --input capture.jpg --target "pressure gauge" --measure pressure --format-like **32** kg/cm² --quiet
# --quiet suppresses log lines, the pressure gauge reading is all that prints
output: **7** kg/cm²
